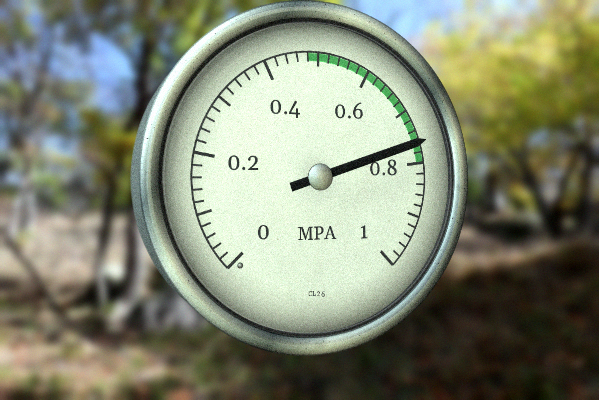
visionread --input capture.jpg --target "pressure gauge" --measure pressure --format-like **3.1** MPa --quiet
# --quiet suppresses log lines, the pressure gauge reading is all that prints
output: **0.76** MPa
